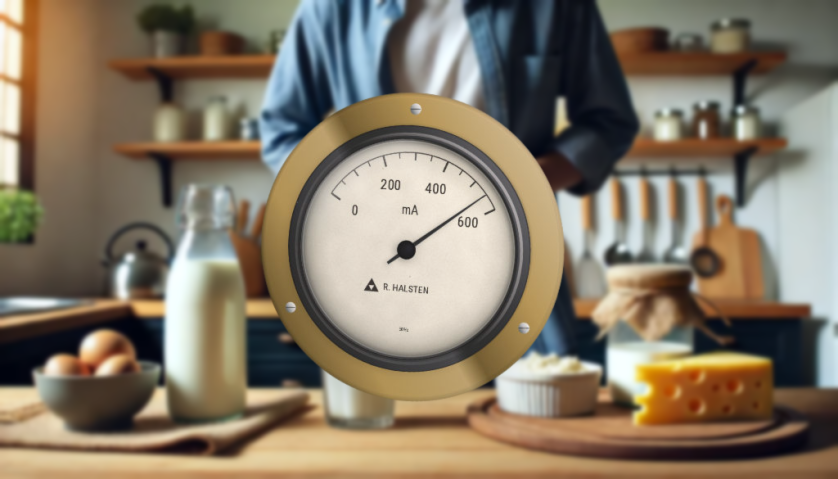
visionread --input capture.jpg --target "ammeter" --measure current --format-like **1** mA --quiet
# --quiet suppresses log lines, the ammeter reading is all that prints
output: **550** mA
